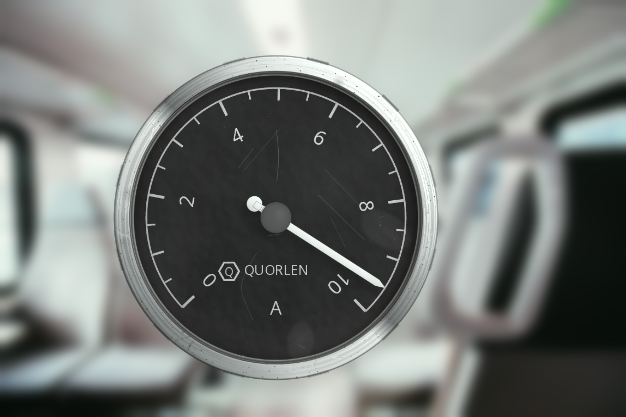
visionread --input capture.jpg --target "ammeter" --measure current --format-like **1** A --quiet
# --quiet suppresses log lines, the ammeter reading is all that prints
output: **9.5** A
